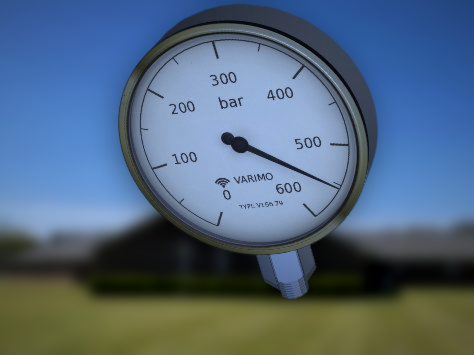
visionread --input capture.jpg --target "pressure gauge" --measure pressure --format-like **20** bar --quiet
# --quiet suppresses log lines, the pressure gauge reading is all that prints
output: **550** bar
